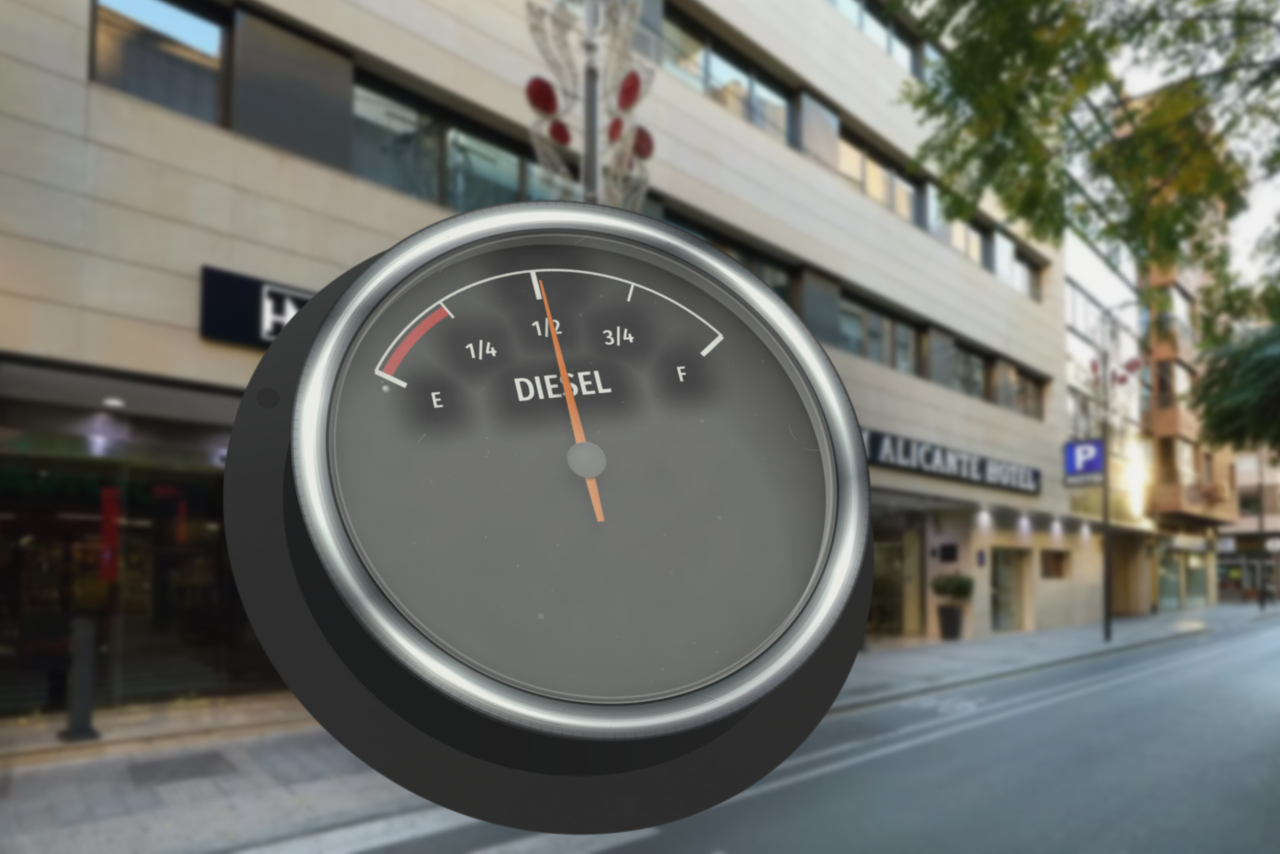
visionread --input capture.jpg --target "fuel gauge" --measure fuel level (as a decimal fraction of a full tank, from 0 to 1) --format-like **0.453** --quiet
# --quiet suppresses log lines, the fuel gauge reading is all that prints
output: **0.5**
